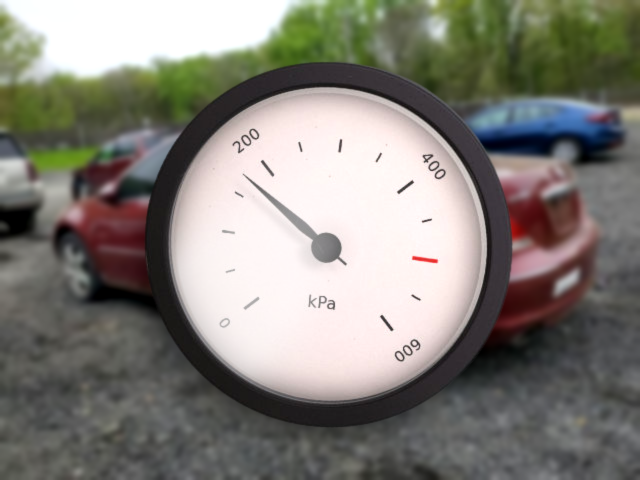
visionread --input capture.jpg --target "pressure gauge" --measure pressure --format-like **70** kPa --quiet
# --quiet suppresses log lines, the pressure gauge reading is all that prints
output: **175** kPa
